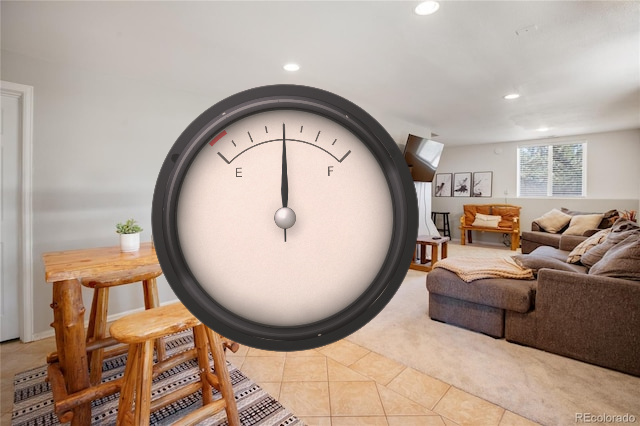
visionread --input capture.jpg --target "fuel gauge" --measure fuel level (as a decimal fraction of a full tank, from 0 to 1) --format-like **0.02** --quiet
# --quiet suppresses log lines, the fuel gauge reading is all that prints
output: **0.5**
